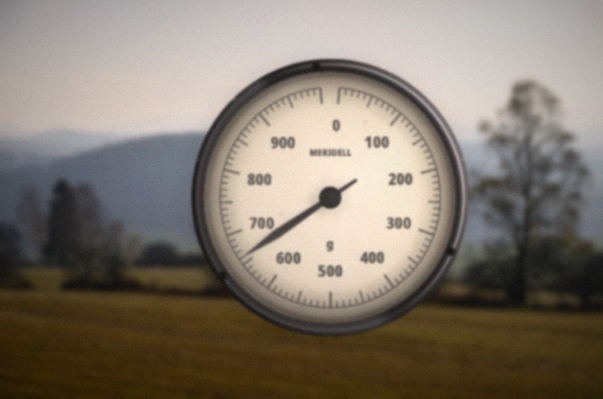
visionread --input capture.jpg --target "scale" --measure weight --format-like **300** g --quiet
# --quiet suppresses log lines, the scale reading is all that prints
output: **660** g
